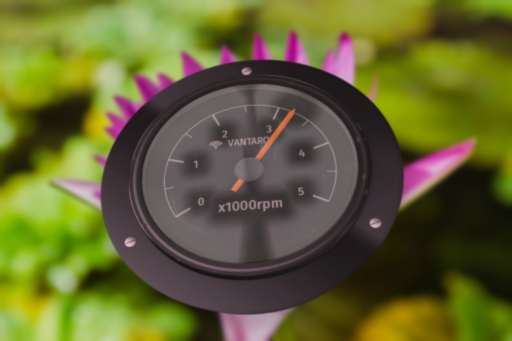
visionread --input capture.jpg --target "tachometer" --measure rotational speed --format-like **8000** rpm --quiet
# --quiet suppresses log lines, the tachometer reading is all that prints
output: **3250** rpm
